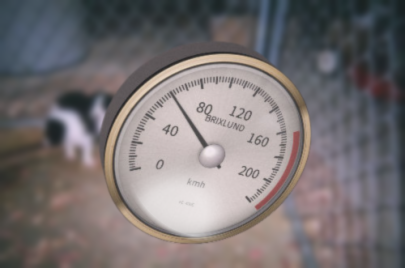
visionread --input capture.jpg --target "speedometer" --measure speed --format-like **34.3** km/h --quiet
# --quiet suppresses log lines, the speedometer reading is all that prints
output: **60** km/h
